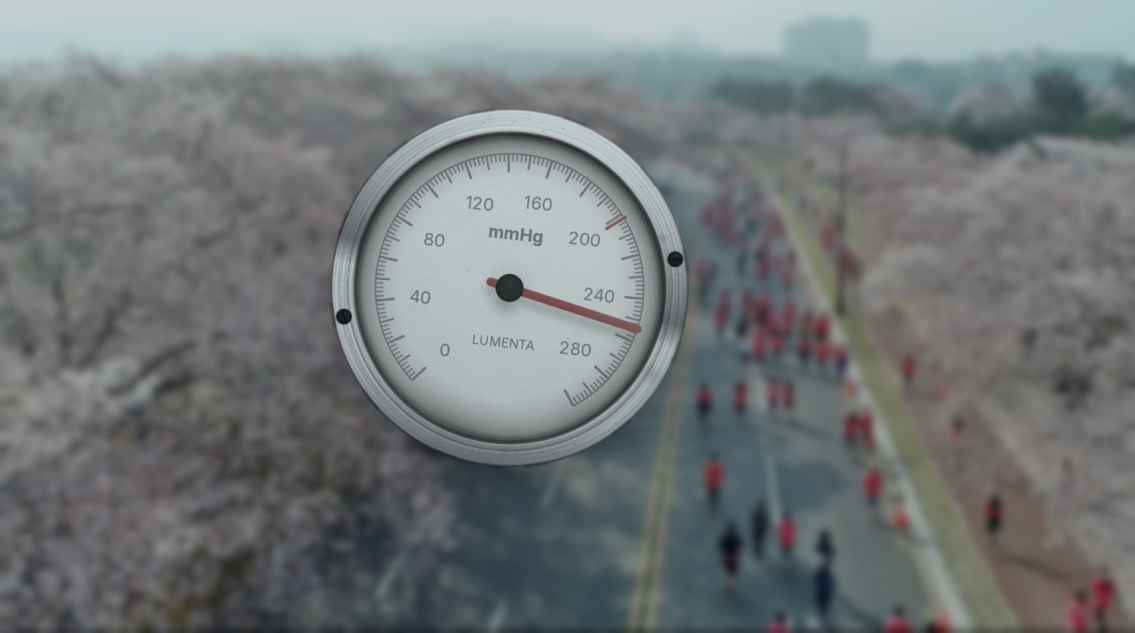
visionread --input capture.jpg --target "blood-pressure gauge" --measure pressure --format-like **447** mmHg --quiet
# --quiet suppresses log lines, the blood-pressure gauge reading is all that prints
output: **254** mmHg
